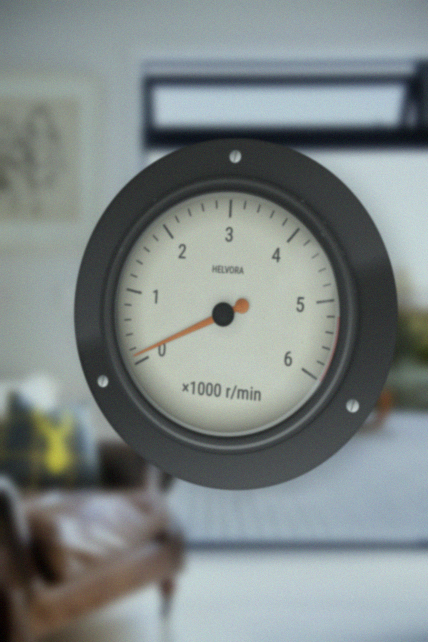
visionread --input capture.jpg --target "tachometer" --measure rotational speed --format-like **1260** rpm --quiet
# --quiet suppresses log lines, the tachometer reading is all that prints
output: **100** rpm
